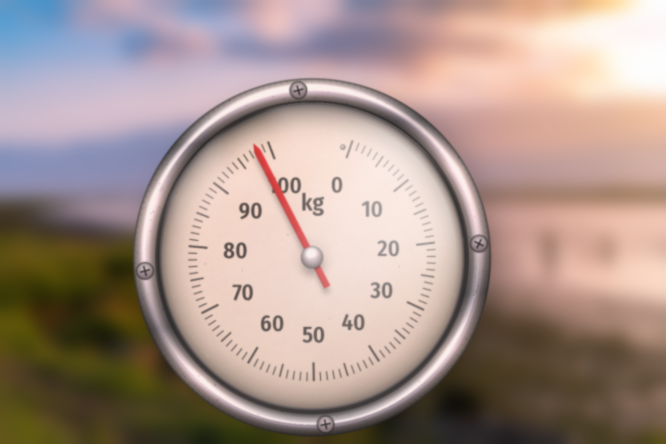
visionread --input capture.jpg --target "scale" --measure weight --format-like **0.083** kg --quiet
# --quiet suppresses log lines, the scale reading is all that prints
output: **98** kg
